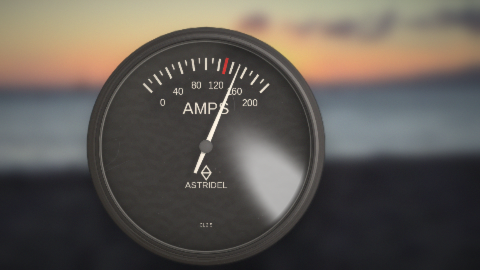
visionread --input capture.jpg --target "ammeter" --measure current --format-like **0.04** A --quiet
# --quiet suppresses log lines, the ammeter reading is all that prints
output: **150** A
